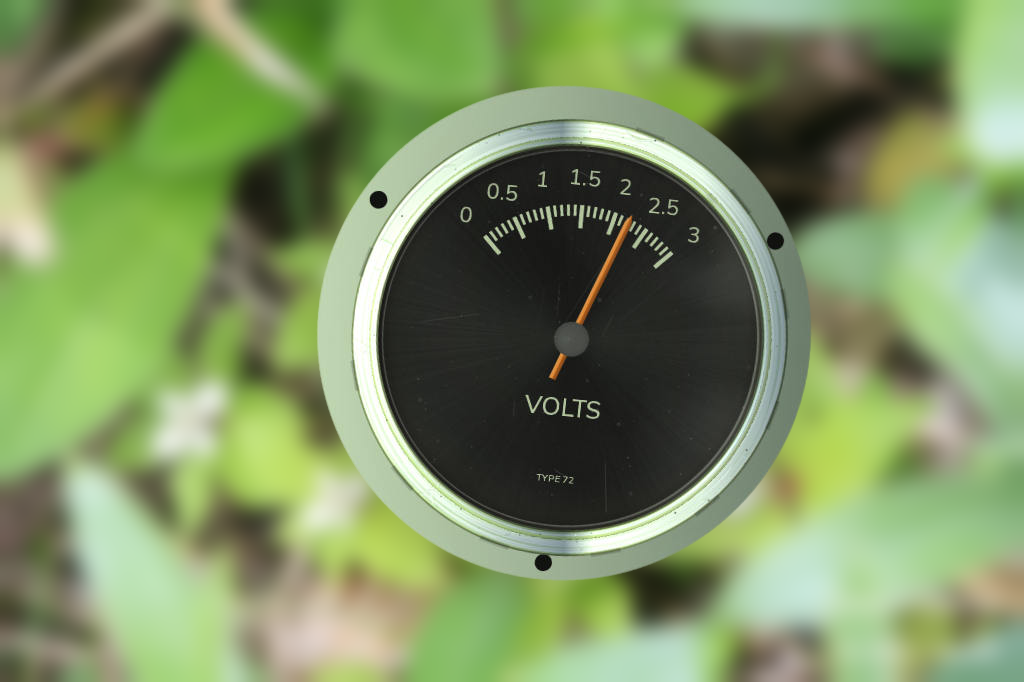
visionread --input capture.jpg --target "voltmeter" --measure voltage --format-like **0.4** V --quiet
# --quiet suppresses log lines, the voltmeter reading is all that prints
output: **2.2** V
